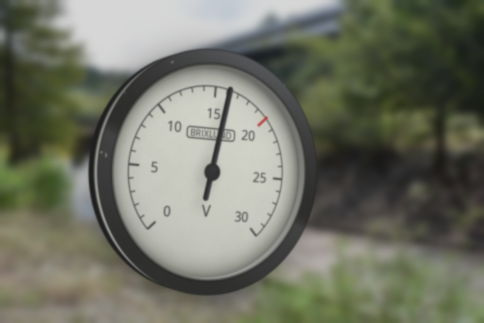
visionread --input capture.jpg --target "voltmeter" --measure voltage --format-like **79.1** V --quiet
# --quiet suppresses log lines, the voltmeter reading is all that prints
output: **16** V
